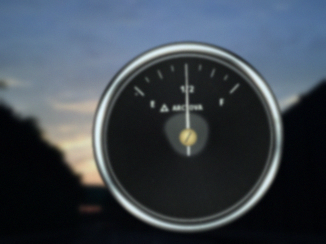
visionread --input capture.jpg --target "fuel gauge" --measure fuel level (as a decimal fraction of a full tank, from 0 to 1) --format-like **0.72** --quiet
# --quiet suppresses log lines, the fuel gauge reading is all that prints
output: **0.5**
